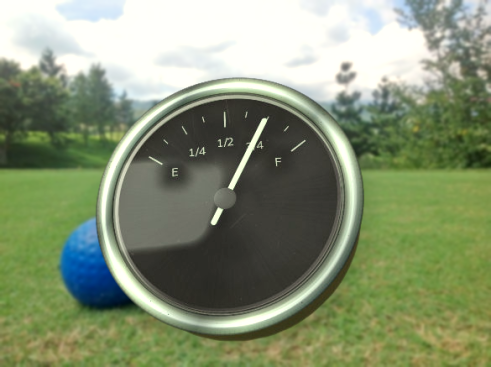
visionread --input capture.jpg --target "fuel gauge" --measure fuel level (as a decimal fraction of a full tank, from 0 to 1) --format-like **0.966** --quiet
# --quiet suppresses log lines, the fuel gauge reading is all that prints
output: **0.75**
